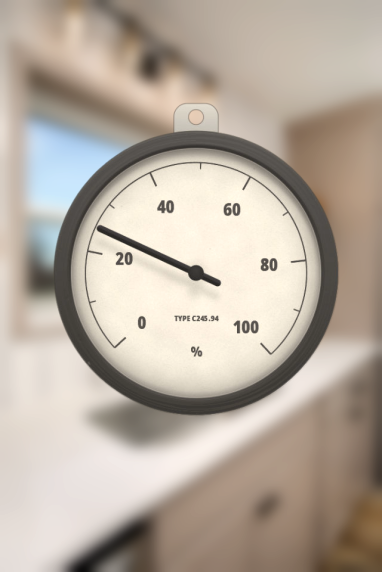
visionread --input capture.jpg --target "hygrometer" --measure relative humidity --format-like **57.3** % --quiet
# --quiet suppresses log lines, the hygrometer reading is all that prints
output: **25** %
